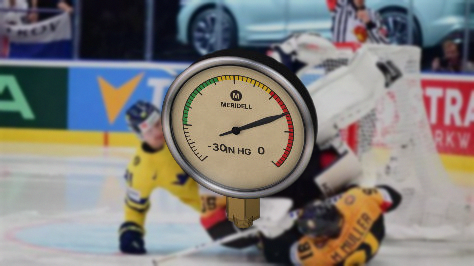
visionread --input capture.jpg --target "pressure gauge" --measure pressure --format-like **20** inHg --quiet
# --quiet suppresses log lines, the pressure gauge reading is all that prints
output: **-7.5** inHg
